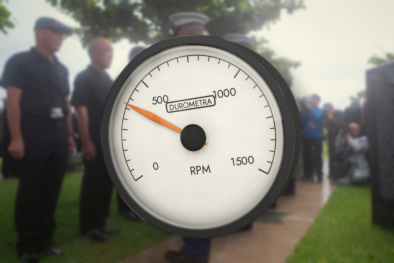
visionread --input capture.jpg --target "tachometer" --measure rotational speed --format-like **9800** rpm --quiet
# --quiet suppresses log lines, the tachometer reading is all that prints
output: **375** rpm
